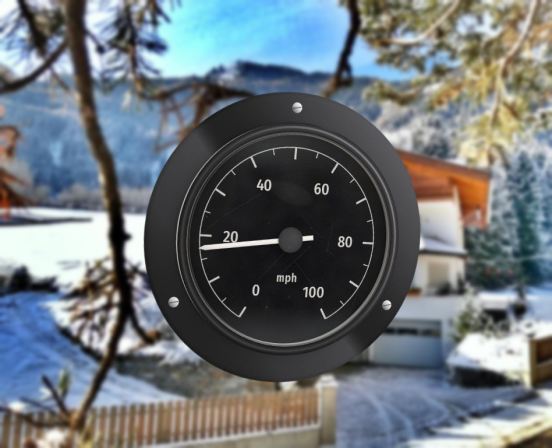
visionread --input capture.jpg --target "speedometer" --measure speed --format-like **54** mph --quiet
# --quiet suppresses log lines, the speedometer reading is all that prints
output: **17.5** mph
